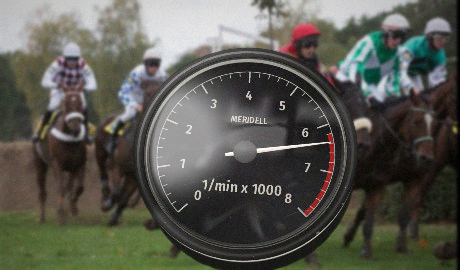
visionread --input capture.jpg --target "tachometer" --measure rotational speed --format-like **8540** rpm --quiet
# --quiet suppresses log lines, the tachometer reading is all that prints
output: **6400** rpm
